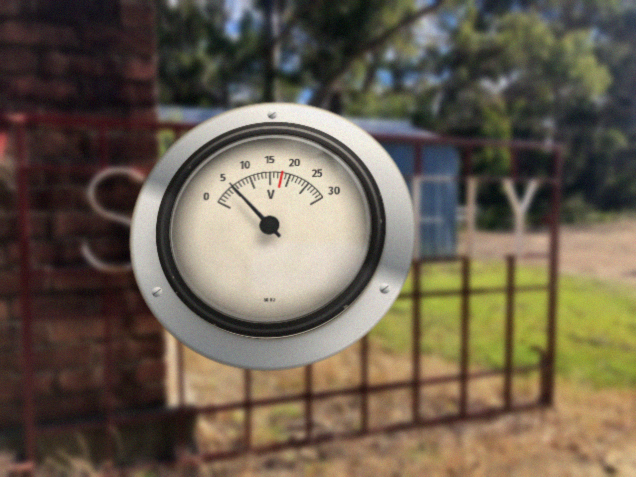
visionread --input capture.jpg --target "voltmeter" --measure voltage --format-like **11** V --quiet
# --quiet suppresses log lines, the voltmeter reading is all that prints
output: **5** V
